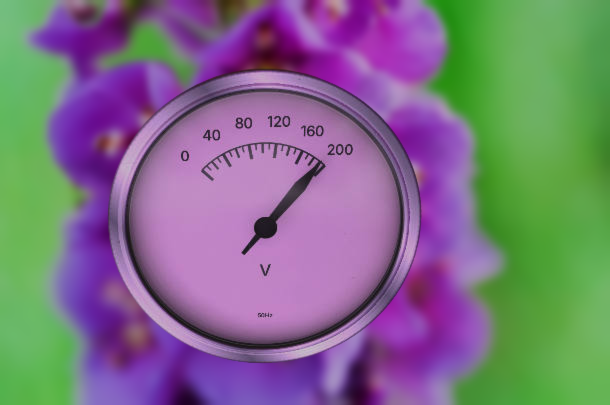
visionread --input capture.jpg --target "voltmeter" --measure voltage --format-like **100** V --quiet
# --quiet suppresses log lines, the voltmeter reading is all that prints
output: **190** V
